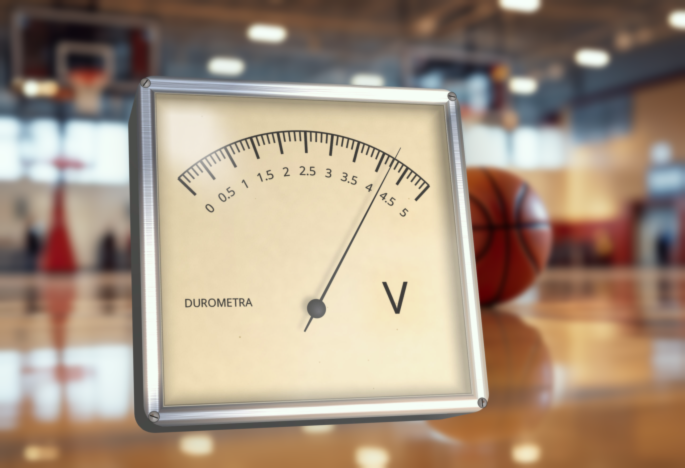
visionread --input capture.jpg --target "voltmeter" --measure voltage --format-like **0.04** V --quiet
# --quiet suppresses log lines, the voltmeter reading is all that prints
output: **4.2** V
